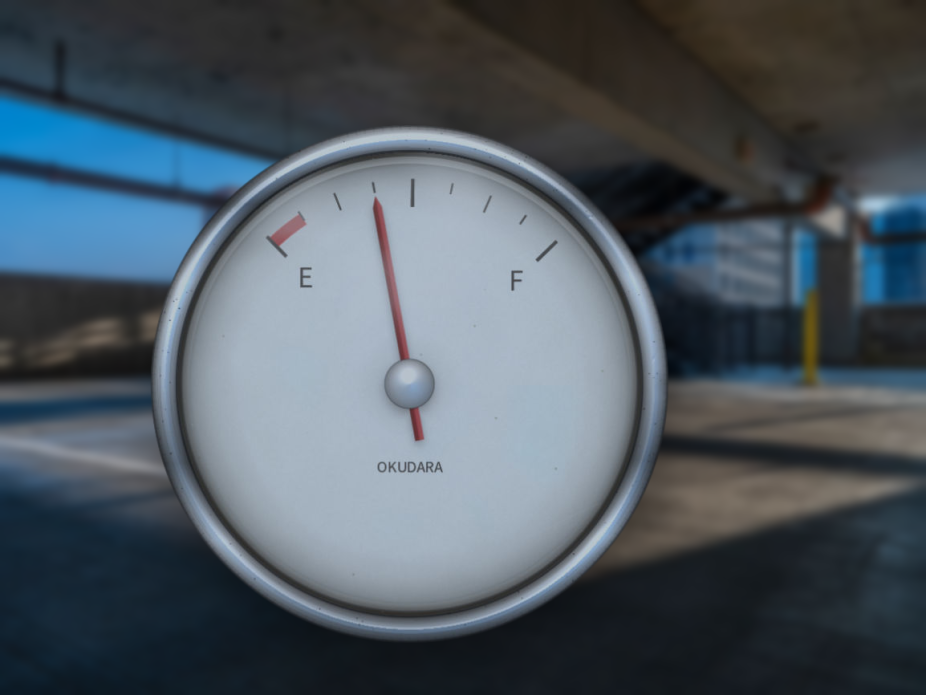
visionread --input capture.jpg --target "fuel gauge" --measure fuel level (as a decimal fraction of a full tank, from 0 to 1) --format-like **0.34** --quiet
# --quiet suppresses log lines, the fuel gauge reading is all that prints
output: **0.375**
